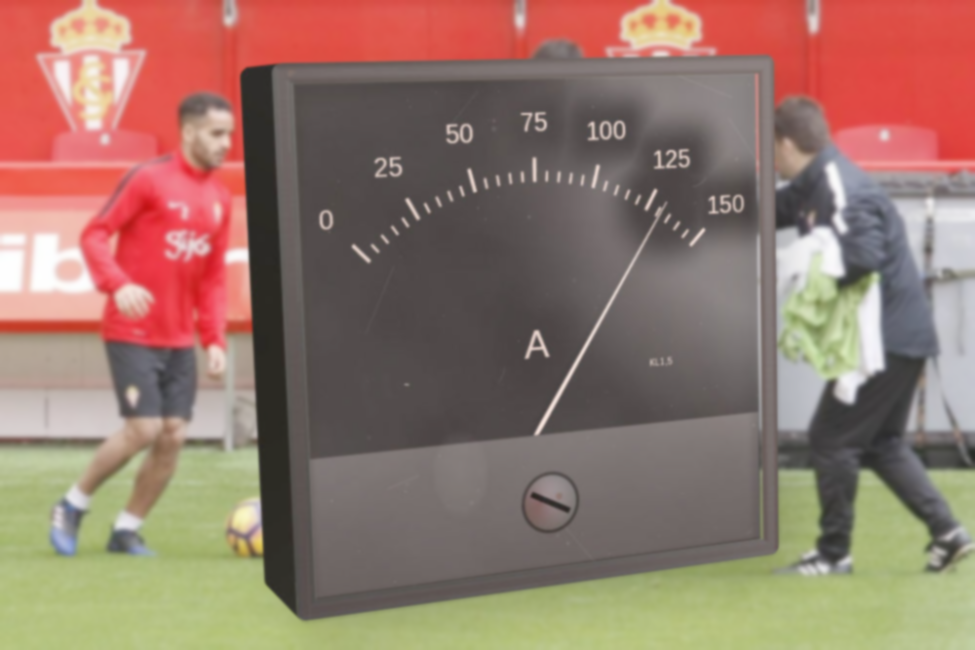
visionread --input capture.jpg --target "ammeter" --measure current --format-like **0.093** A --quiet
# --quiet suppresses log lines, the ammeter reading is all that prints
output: **130** A
